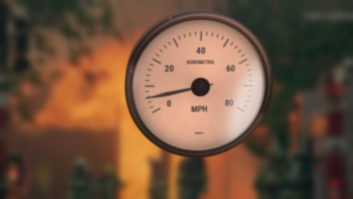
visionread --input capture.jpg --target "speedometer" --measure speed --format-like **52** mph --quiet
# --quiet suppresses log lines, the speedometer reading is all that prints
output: **6** mph
